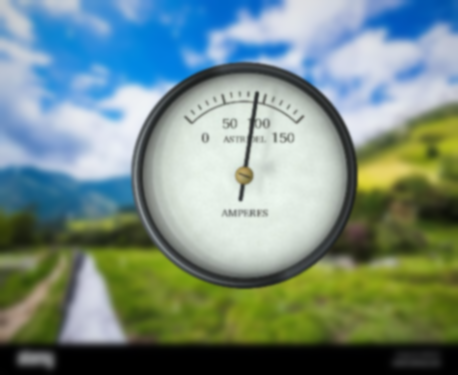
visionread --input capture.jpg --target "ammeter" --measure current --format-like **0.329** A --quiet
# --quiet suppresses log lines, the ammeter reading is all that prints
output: **90** A
